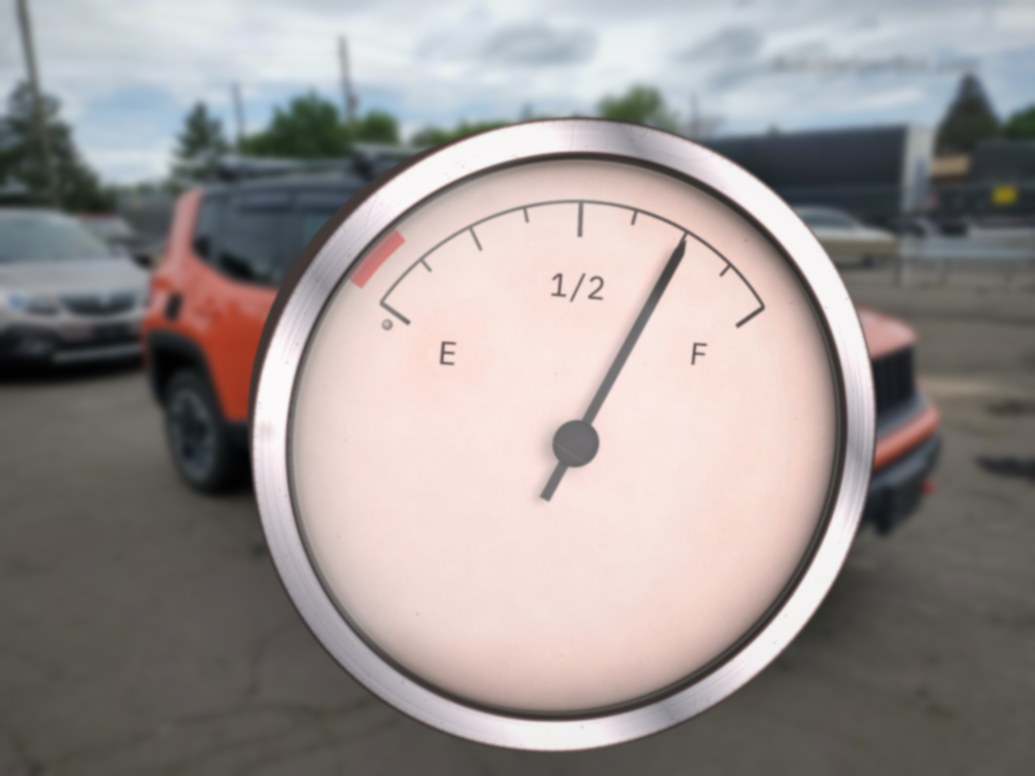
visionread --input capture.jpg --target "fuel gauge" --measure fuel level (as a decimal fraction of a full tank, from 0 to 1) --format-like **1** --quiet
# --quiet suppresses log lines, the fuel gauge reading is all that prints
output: **0.75**
